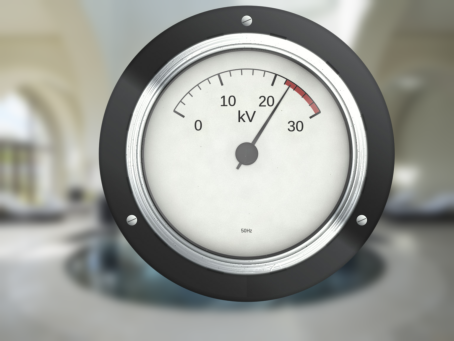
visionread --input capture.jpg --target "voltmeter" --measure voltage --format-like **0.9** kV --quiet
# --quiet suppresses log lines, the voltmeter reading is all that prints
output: **23** kV
